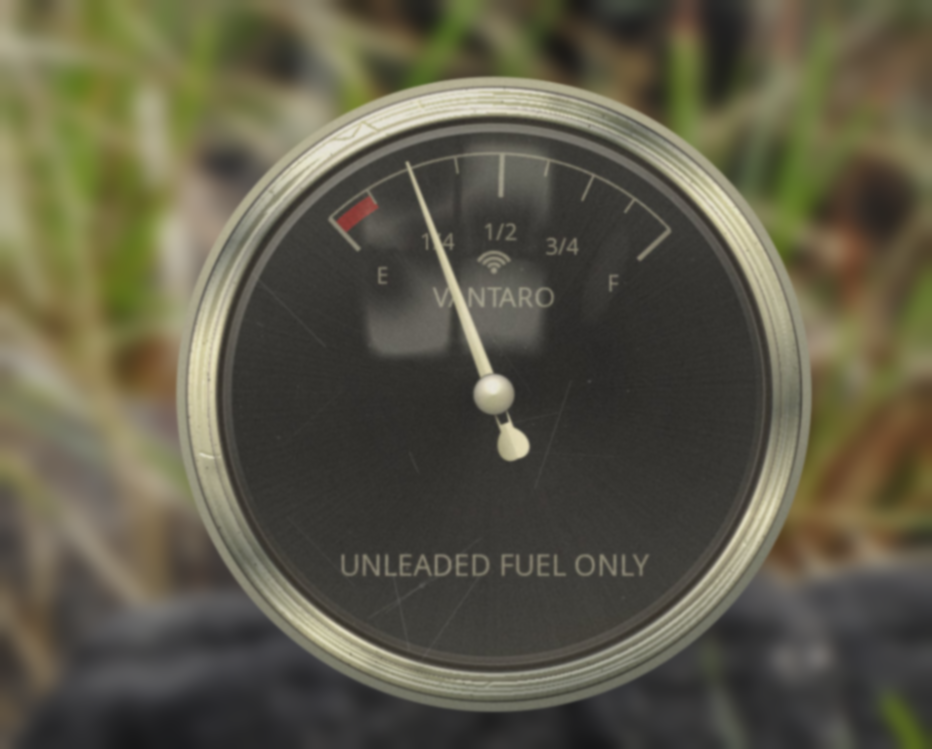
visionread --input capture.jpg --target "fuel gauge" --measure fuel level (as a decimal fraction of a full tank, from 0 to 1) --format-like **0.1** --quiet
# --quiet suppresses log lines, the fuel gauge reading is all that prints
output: **0.25**
